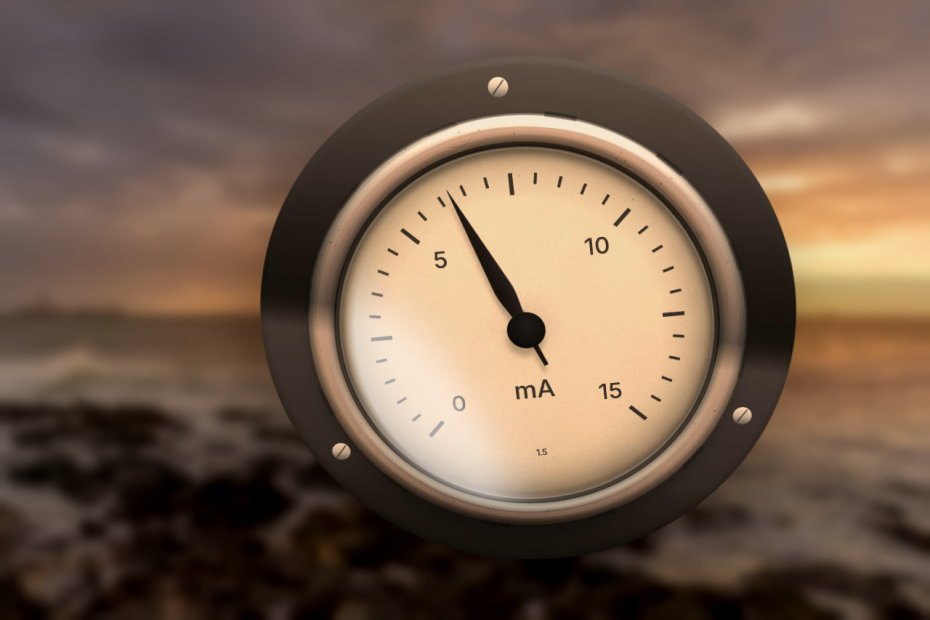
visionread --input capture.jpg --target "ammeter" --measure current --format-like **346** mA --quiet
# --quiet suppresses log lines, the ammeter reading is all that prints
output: **6.25** mA
